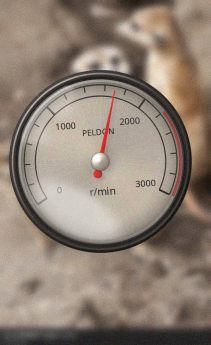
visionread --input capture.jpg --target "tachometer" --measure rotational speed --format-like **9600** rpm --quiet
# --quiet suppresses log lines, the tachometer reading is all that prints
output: **1700** rpm
